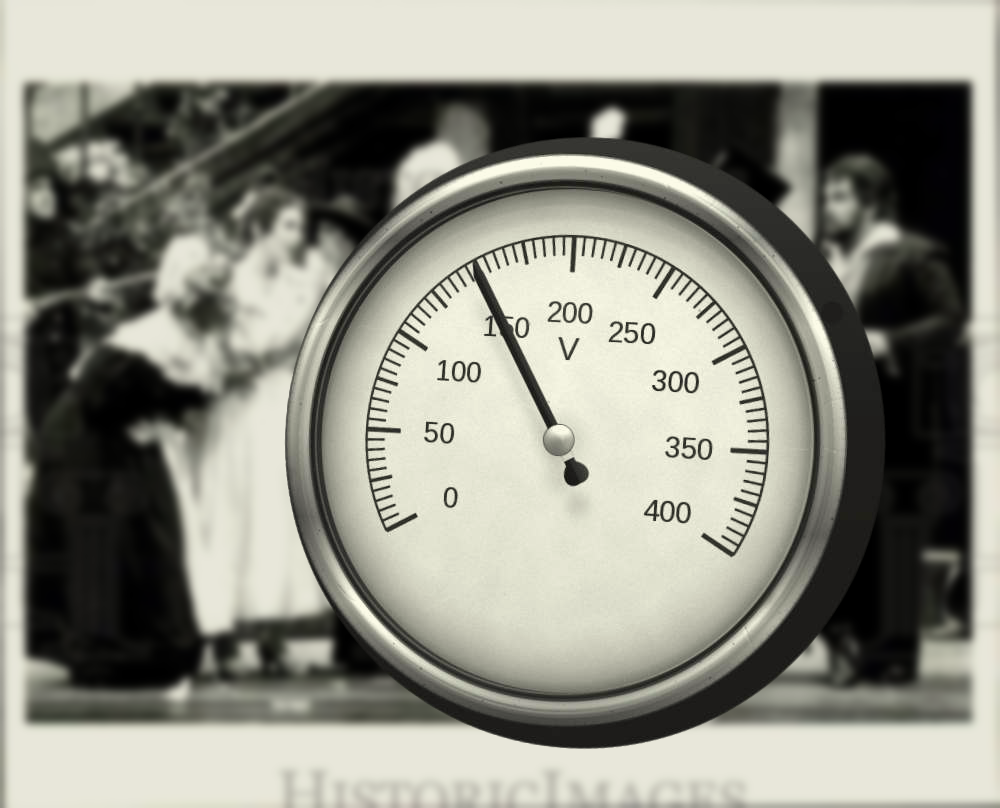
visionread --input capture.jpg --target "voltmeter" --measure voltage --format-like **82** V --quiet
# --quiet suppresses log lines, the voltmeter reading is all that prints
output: **150** V
